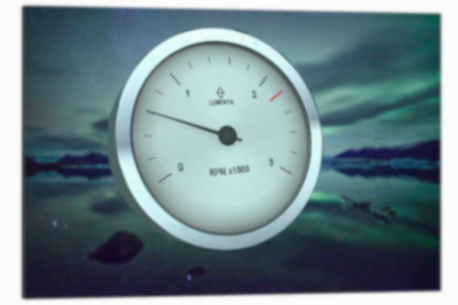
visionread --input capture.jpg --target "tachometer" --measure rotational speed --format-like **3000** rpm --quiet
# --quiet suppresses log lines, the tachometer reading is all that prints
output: **600** rpm
